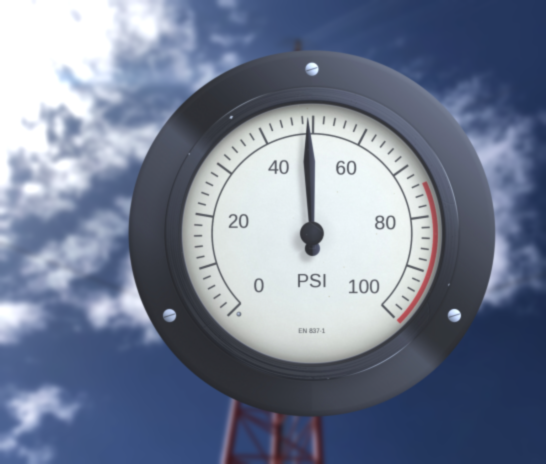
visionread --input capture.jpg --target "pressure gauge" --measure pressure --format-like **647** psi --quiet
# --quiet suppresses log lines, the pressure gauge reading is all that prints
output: **49** psi
